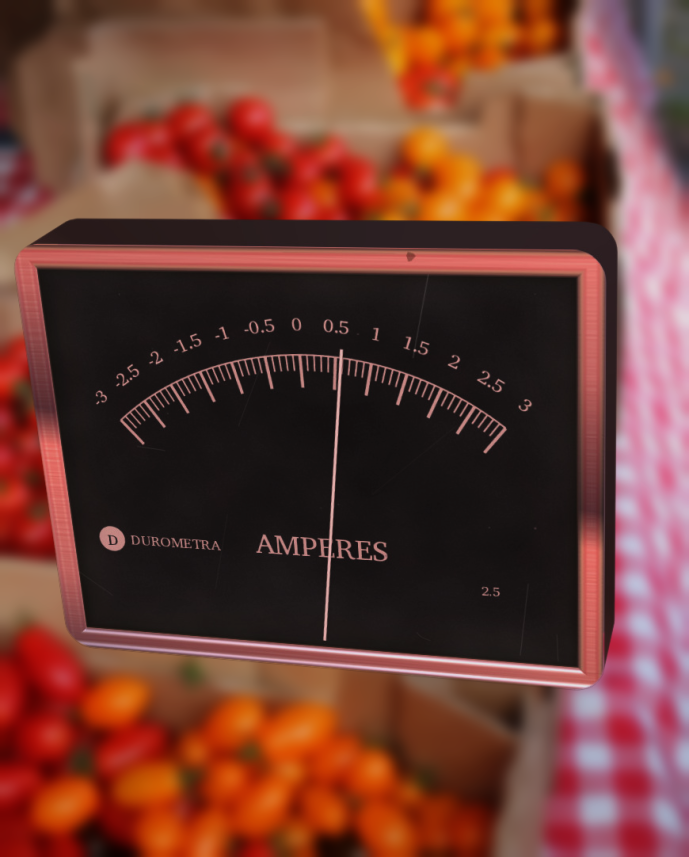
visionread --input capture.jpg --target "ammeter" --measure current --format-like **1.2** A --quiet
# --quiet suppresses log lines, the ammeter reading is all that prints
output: **0.6** A
